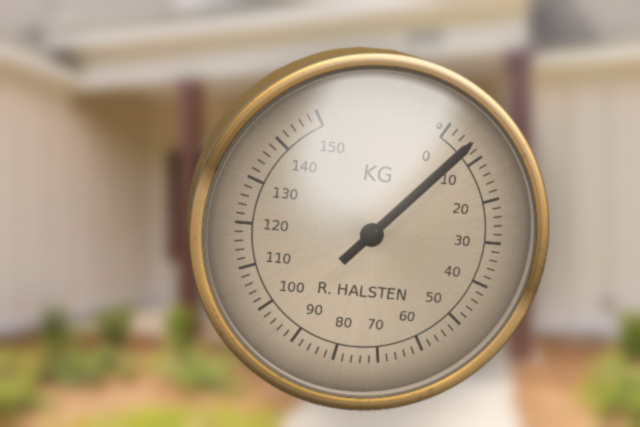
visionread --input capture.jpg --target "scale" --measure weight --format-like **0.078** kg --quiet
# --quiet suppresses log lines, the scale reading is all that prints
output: **6** kg
